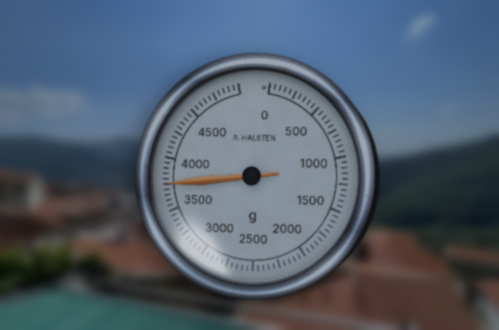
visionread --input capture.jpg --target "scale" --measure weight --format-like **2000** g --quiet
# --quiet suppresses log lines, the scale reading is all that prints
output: **3750** g
